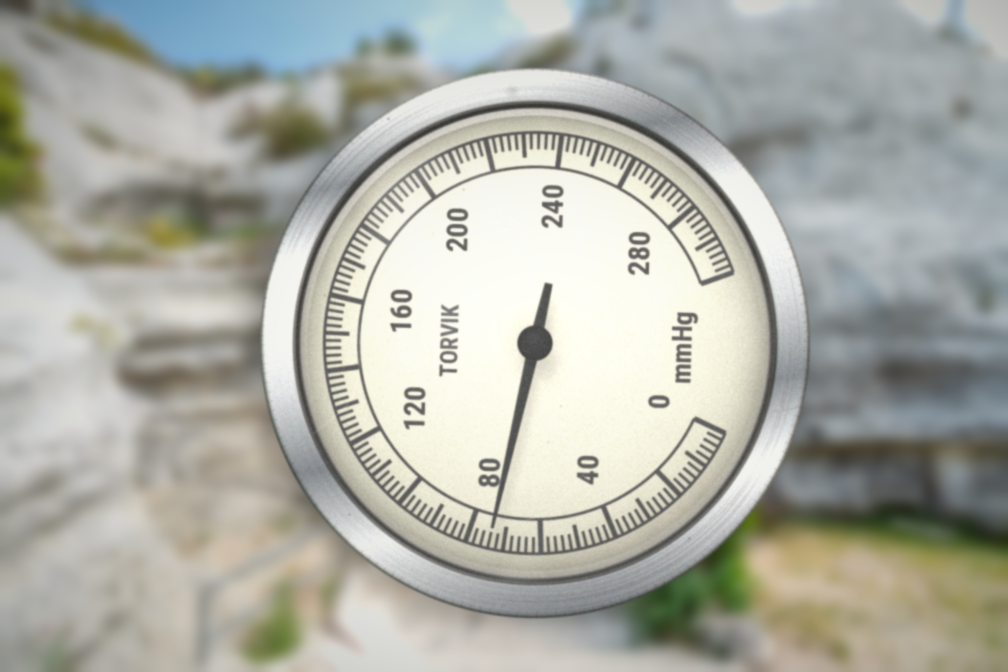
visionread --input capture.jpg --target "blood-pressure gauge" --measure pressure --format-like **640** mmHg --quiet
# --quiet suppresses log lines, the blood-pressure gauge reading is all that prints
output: **74** mmHg
